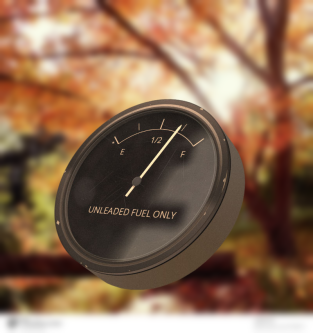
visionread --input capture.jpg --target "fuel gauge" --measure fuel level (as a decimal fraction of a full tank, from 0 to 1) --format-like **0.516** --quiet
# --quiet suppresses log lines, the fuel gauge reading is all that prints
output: **0.75**
